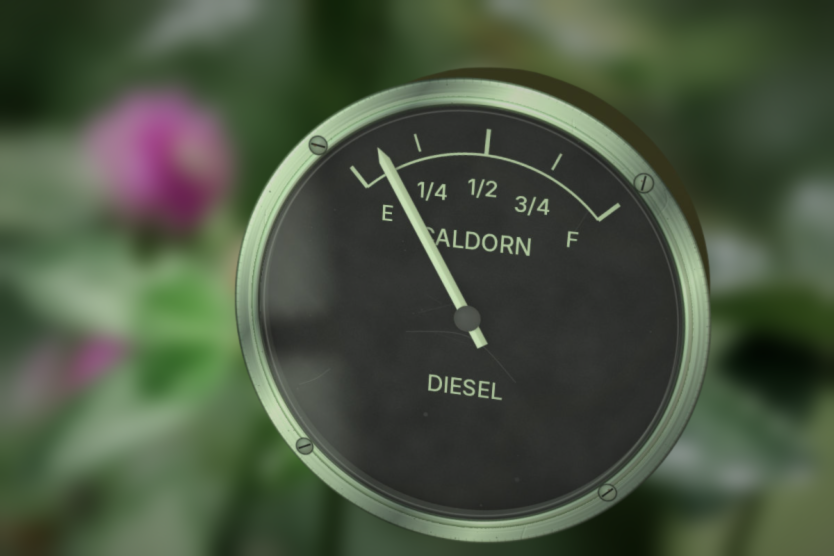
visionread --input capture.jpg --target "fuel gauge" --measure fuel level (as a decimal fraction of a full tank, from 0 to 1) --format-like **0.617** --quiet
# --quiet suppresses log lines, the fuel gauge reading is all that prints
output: **0.125**
